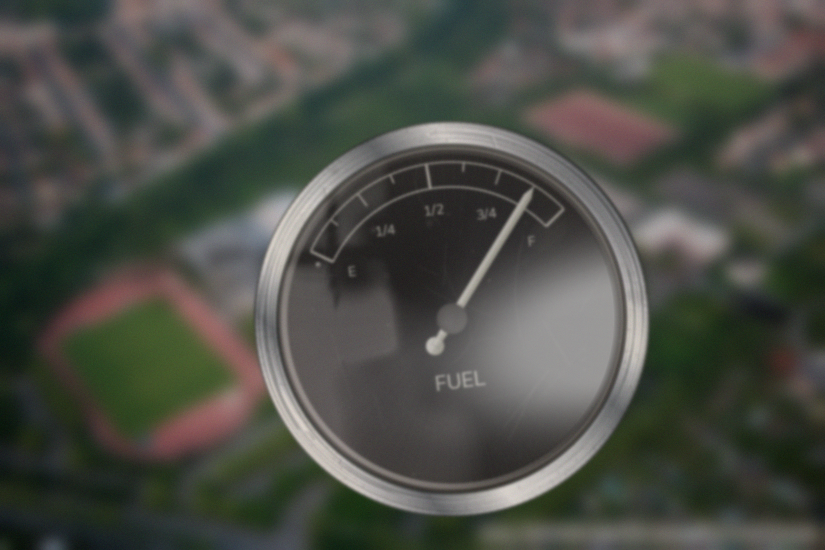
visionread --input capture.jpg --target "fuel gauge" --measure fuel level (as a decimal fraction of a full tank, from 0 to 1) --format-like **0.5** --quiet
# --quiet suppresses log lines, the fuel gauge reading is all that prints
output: **0.875**
